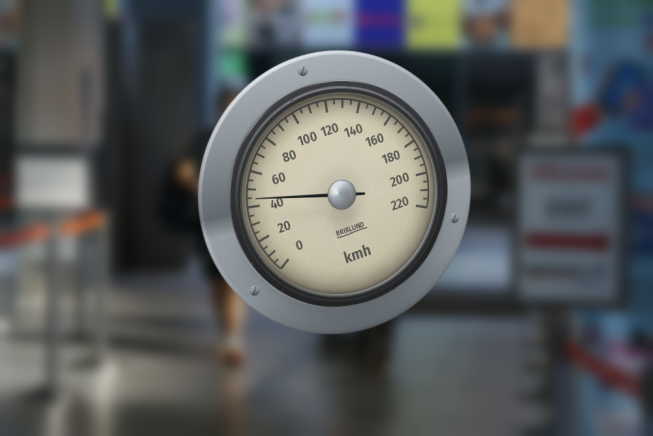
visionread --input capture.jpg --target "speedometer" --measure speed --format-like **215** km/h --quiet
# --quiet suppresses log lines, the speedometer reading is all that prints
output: **45** km/h
